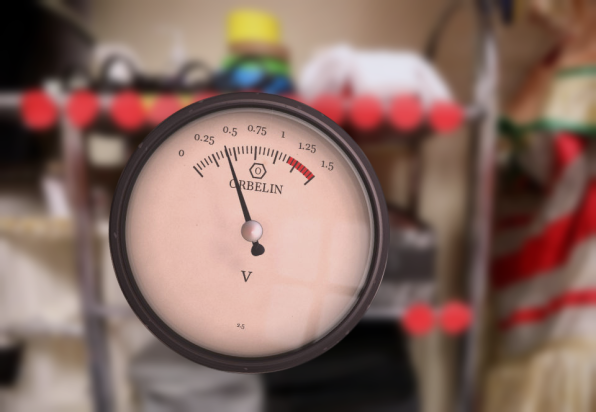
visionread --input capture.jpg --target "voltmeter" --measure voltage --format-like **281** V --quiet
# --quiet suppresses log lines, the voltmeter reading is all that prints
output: **0.4** V
